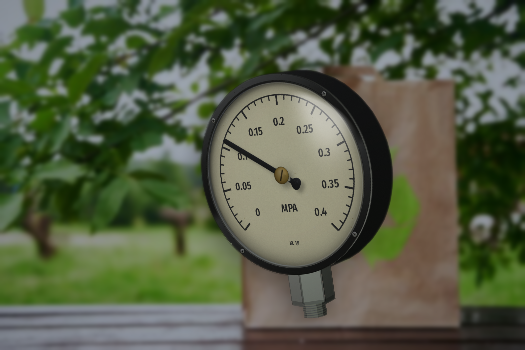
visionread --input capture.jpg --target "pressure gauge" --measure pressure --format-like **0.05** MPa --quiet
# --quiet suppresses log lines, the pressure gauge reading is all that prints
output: **0.11** MPa
